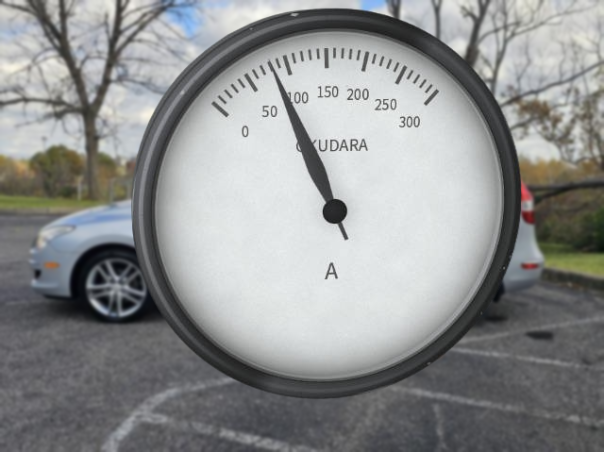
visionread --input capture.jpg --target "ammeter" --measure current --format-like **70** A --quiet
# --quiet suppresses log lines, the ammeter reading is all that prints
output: **80** A
